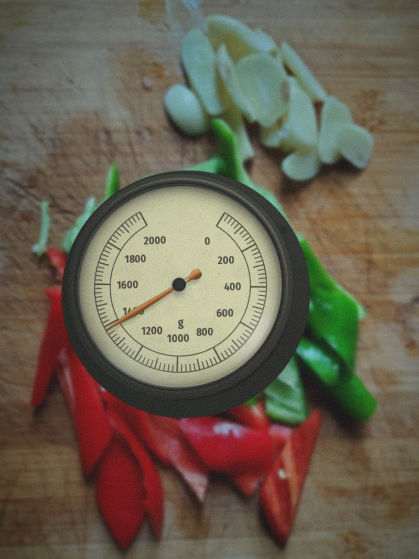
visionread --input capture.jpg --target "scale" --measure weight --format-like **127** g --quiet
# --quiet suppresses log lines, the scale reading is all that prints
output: **1380** g
